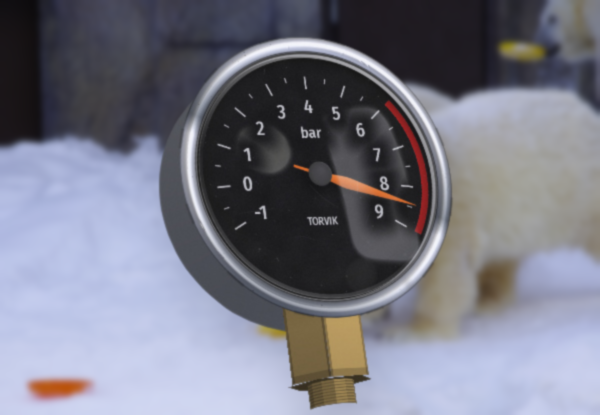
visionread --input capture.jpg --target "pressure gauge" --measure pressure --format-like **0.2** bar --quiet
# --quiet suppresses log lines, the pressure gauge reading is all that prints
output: **8.5** bar
